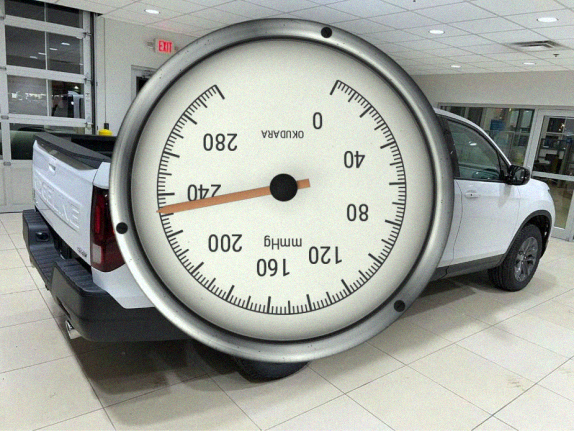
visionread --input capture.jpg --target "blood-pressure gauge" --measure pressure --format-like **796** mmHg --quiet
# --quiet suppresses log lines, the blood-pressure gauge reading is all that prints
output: **232** mmHg
